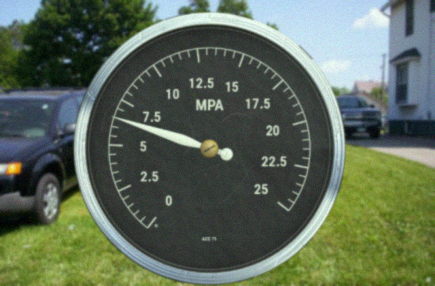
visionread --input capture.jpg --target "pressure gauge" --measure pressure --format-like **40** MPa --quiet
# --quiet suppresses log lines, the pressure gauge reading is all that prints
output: **6.5** MPa
